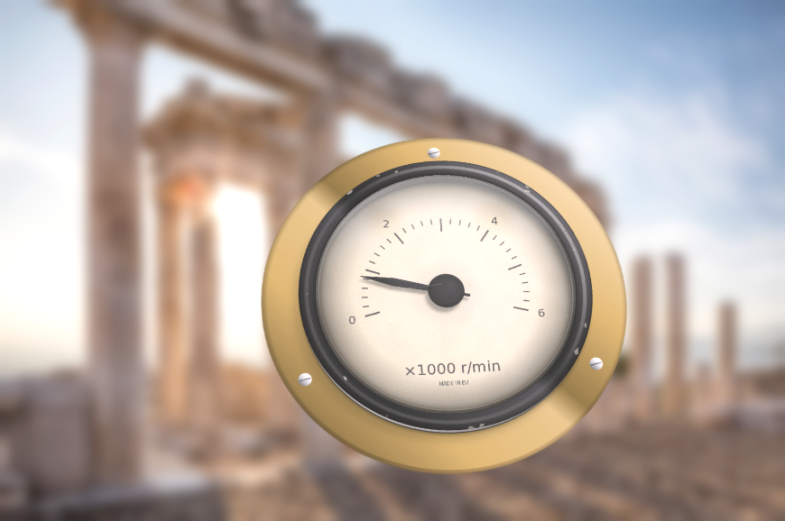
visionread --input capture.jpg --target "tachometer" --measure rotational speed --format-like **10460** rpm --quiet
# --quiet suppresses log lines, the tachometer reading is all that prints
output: **800** rpm
